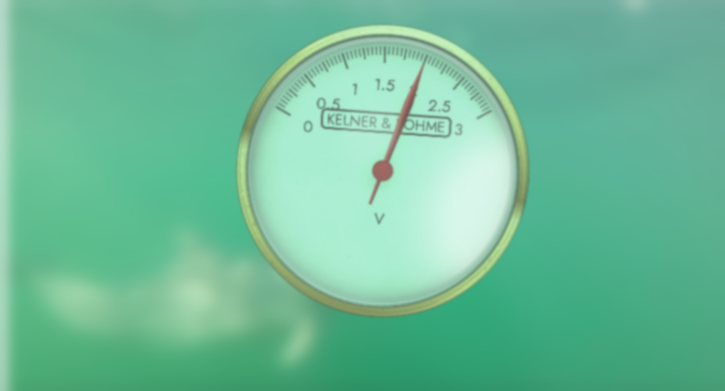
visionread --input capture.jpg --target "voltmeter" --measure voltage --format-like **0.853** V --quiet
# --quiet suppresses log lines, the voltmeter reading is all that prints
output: **2** V
